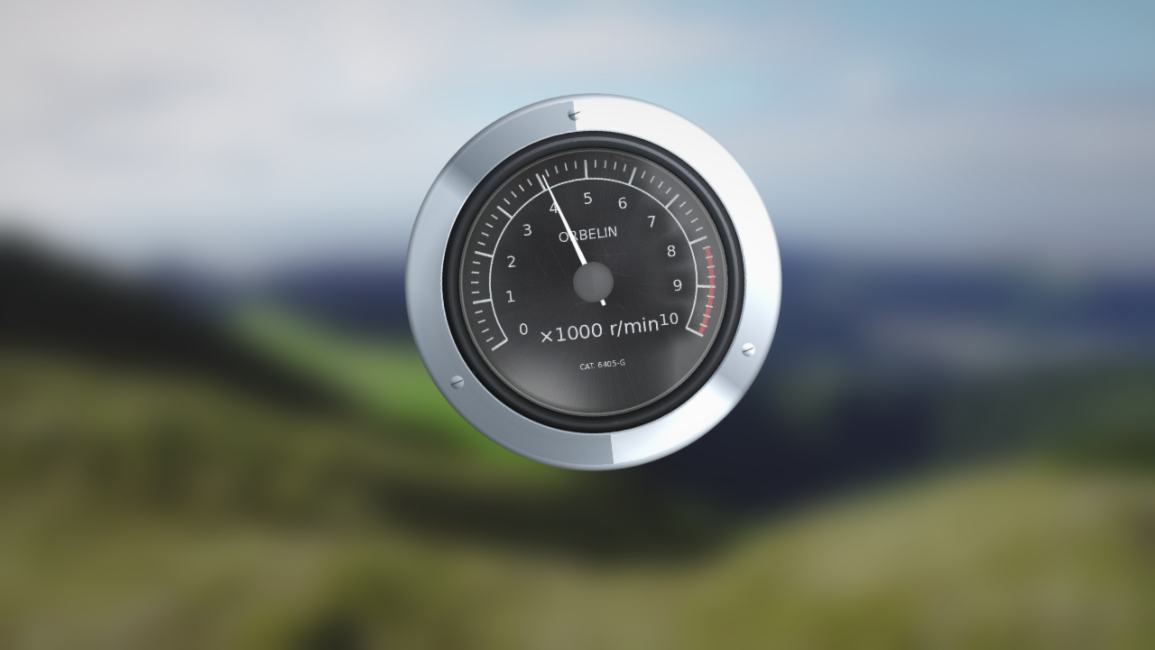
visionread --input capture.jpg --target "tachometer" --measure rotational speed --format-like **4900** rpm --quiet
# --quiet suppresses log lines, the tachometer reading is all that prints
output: **4100** rpm
